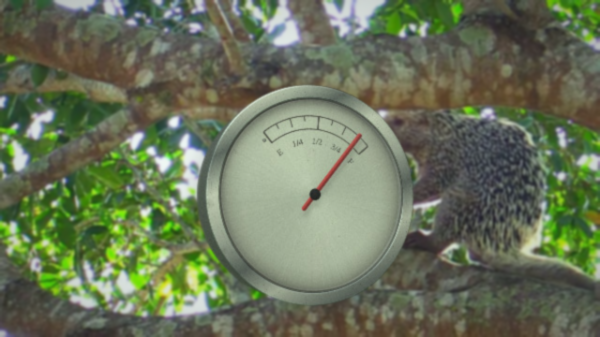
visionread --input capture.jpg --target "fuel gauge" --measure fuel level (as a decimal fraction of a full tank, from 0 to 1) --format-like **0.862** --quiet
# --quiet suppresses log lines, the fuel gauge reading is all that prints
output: **0.875**
